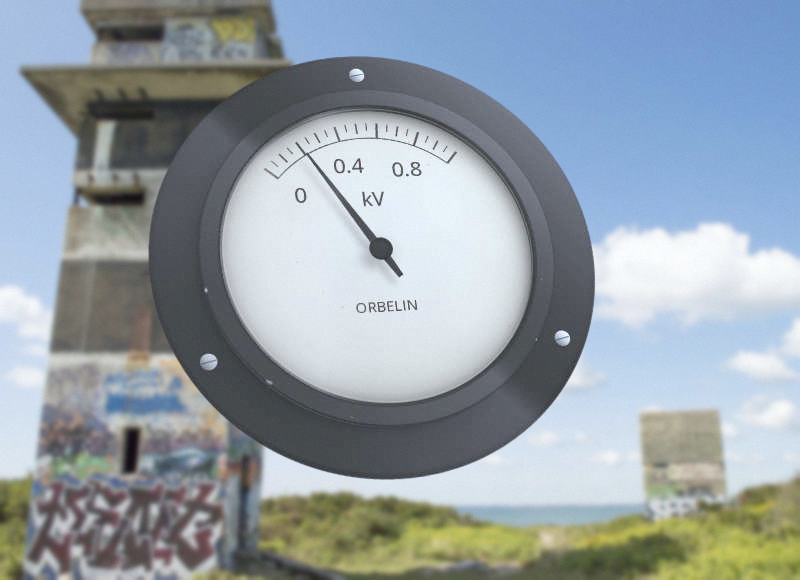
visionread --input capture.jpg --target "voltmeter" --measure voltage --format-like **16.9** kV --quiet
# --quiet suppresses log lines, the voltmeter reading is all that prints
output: **0.2** kV
